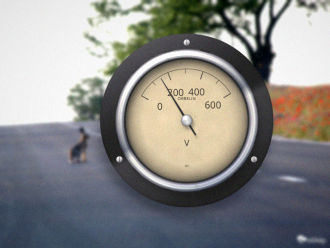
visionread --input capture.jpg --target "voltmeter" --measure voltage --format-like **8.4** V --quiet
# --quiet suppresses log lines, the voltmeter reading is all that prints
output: **150** V
